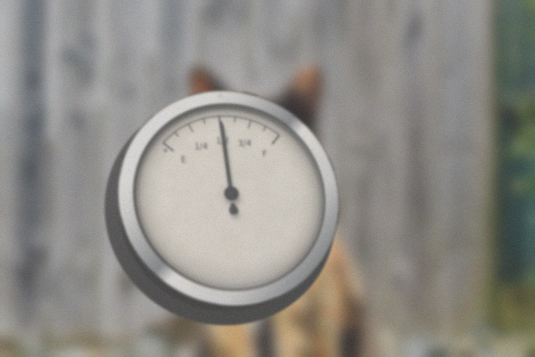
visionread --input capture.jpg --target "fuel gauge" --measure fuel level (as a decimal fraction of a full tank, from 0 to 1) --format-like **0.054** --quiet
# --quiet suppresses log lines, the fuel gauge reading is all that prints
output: **0.5**
